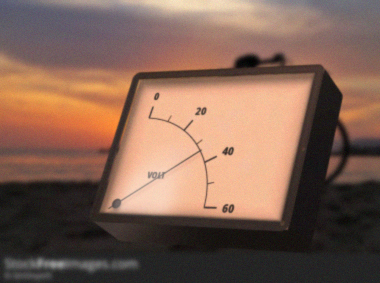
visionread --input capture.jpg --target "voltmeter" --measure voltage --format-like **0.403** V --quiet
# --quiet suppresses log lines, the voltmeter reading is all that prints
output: **35** V
